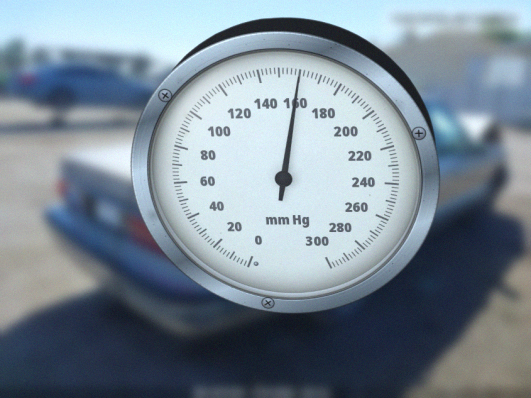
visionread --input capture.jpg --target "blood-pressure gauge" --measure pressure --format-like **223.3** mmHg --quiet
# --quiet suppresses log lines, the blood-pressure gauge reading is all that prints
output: **160** mmHg
